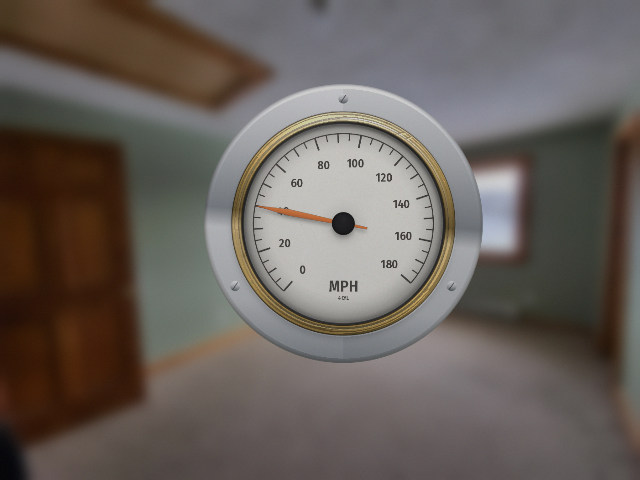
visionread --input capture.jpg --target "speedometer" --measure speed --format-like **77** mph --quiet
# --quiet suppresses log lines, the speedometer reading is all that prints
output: **40** mph
